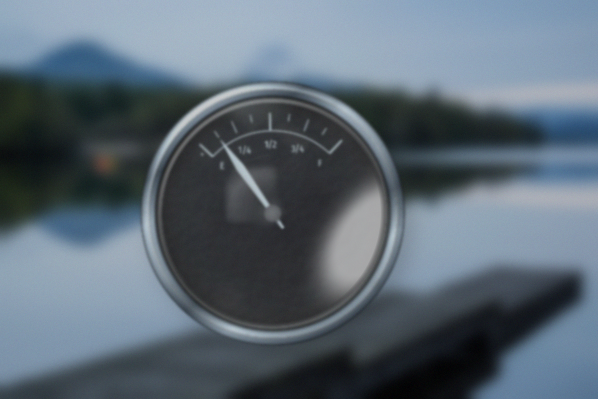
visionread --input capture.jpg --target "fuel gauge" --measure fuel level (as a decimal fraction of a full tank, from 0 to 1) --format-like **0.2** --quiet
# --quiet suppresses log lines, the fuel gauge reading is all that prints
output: **0.125**
